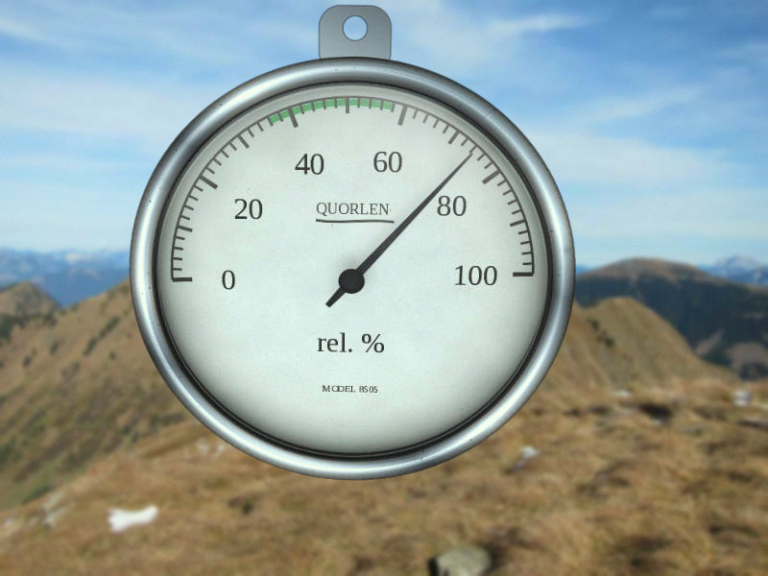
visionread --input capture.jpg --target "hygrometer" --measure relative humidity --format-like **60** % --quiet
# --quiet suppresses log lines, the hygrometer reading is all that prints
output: **74** %
